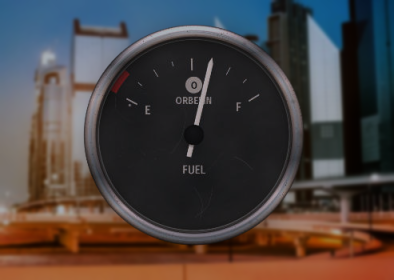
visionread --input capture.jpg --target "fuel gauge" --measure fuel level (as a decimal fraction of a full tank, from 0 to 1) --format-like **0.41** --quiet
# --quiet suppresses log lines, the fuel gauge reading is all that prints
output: **0.625**
